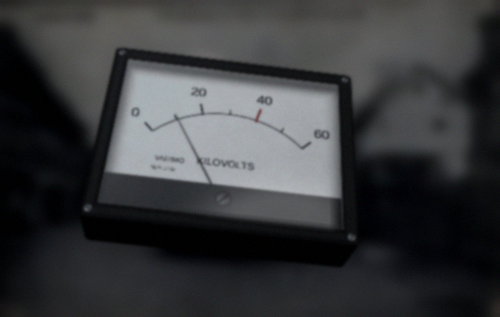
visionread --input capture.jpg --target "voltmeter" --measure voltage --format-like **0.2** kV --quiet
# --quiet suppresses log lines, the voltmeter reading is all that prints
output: **10** kV
